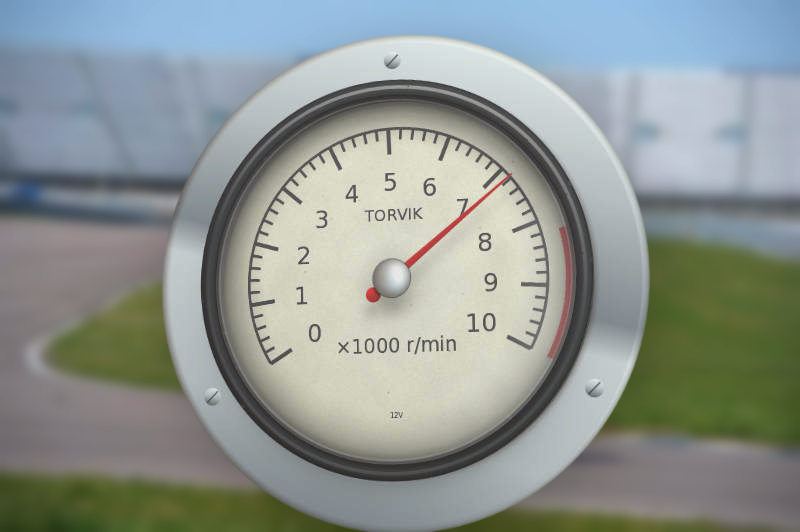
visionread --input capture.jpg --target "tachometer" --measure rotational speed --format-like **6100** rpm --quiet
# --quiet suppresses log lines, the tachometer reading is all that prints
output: **7200** rpm
